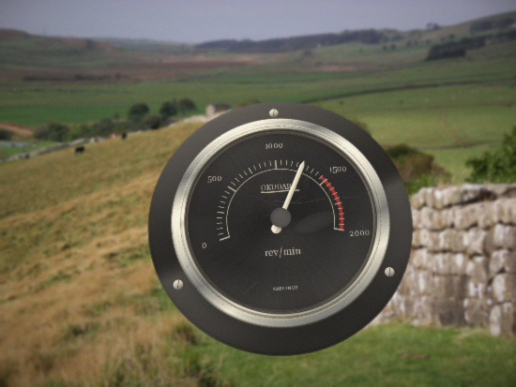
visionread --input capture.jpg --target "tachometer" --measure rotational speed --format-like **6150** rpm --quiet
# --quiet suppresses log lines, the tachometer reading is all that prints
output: **1250** rpm
